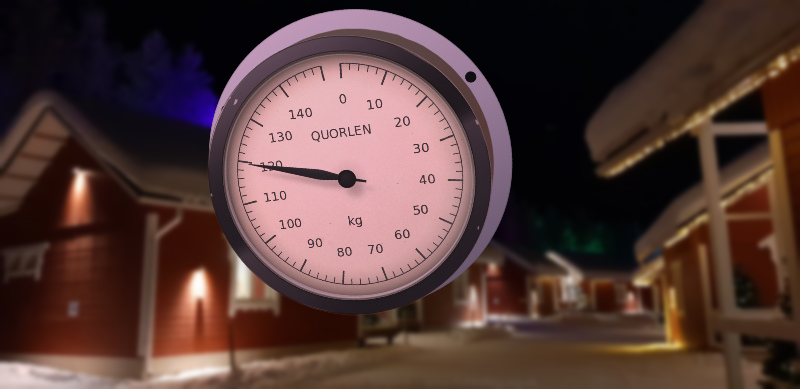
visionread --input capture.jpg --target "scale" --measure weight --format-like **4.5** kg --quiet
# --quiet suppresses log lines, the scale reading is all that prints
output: **120** kg
